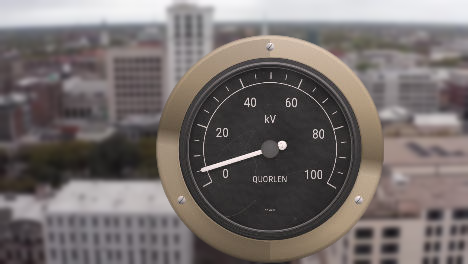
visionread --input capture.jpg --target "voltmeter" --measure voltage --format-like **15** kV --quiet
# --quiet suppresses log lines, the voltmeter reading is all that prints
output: **5** kV
